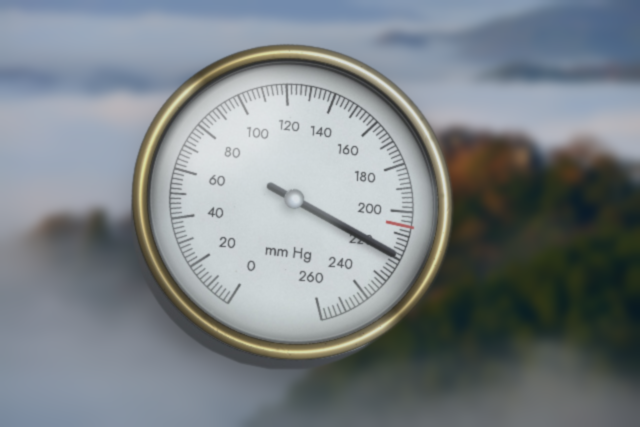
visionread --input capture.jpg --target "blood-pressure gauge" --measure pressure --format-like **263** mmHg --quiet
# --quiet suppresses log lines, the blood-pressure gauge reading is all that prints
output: **220** mmHg
